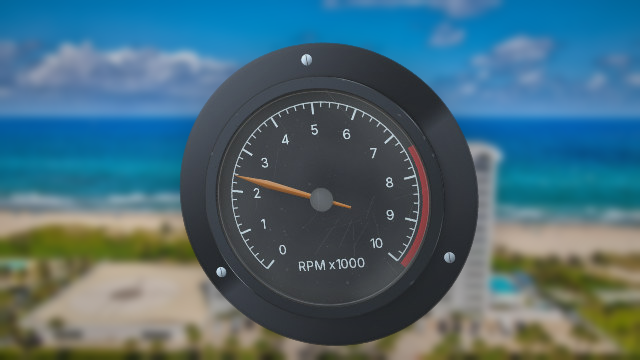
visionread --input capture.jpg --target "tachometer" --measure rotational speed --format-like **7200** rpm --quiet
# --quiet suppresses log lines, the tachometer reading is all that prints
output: **2400** rpm
